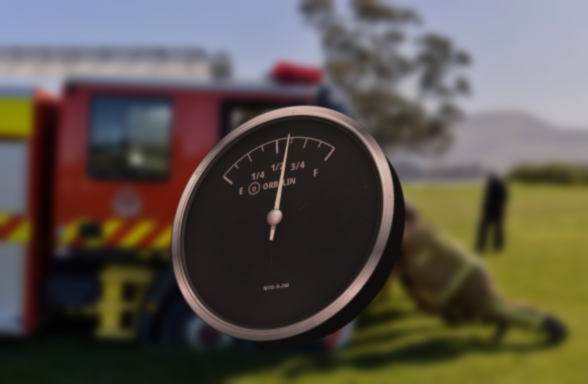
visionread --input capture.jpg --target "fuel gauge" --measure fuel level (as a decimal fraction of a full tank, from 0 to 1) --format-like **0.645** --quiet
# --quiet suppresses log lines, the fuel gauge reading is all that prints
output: **0.625**
